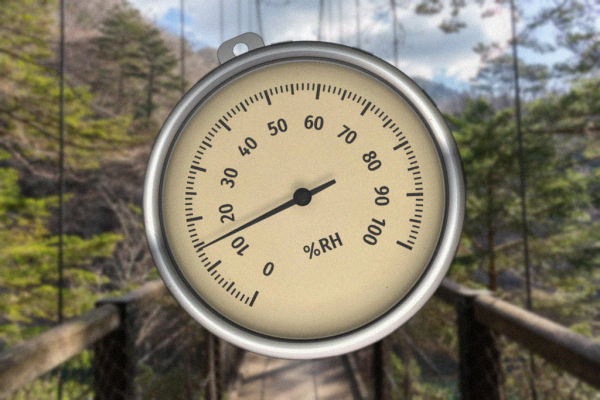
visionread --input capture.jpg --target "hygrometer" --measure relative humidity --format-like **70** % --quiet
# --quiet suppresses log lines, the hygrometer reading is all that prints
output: **14** %
